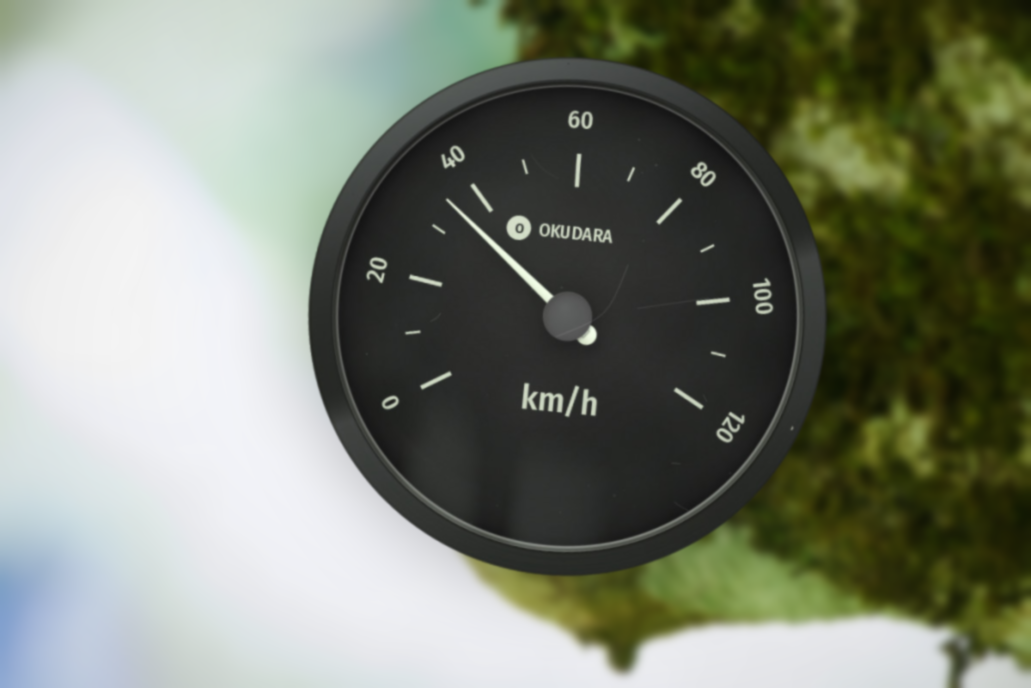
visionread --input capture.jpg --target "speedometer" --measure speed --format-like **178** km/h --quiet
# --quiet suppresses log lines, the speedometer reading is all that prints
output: **35** km/h
